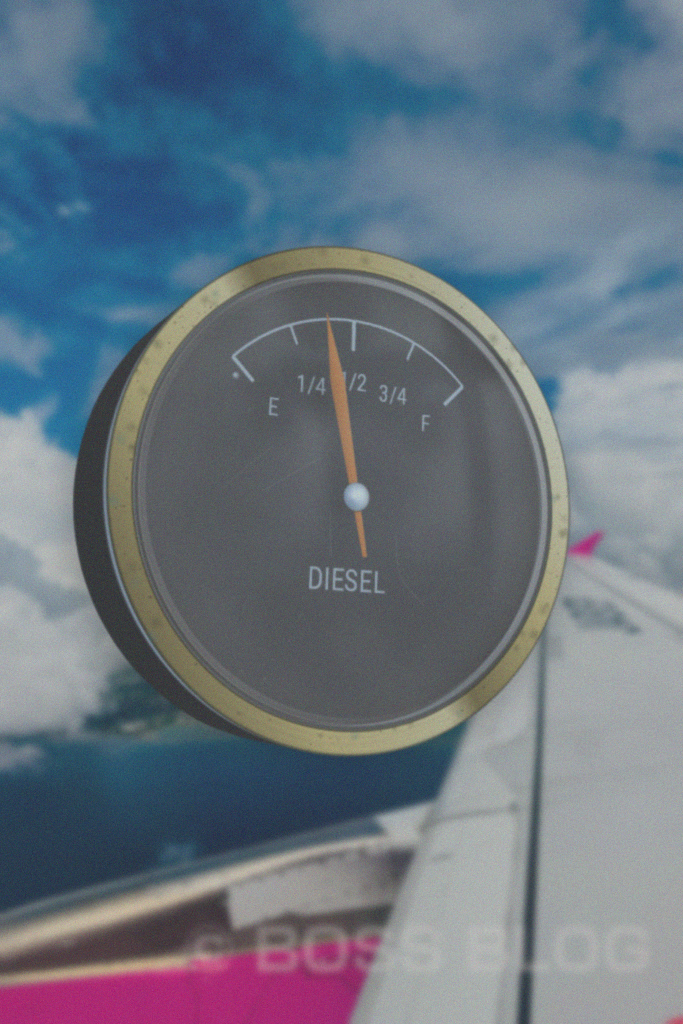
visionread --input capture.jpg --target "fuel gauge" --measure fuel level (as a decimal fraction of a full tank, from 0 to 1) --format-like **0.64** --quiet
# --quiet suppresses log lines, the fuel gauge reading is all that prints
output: **0.375**
